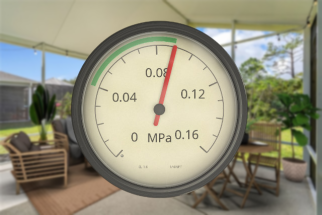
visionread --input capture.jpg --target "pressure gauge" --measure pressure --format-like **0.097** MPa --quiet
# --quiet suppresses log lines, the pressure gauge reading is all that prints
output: **0.09** MPa
